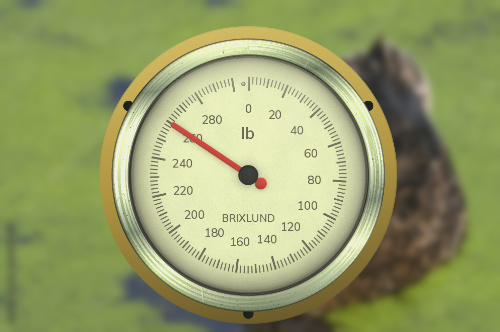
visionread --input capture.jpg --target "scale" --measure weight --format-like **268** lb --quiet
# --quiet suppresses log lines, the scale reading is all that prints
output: **260** lb
